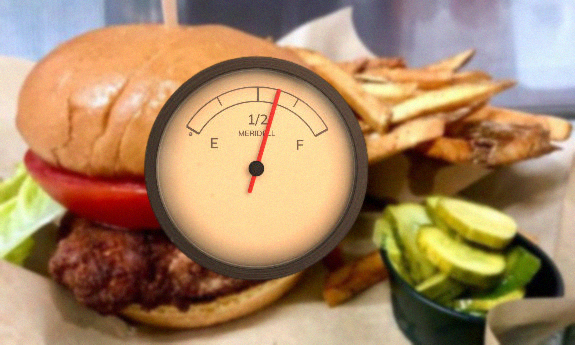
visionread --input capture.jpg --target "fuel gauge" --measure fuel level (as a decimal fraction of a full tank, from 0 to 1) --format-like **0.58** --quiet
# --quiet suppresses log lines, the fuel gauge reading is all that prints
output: **0.625**
